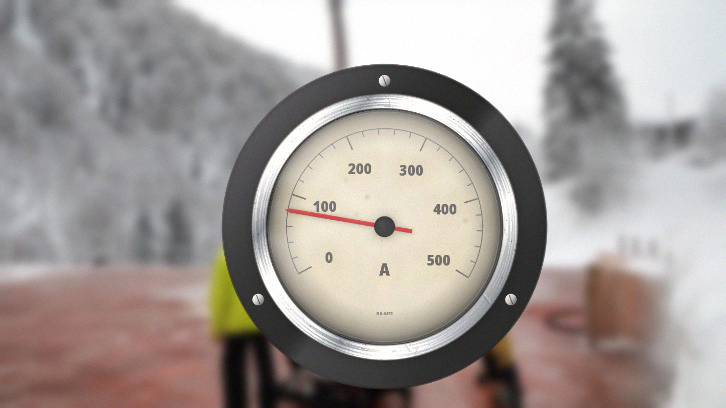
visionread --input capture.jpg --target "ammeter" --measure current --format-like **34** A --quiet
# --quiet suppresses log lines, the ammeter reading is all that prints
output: **80** A
